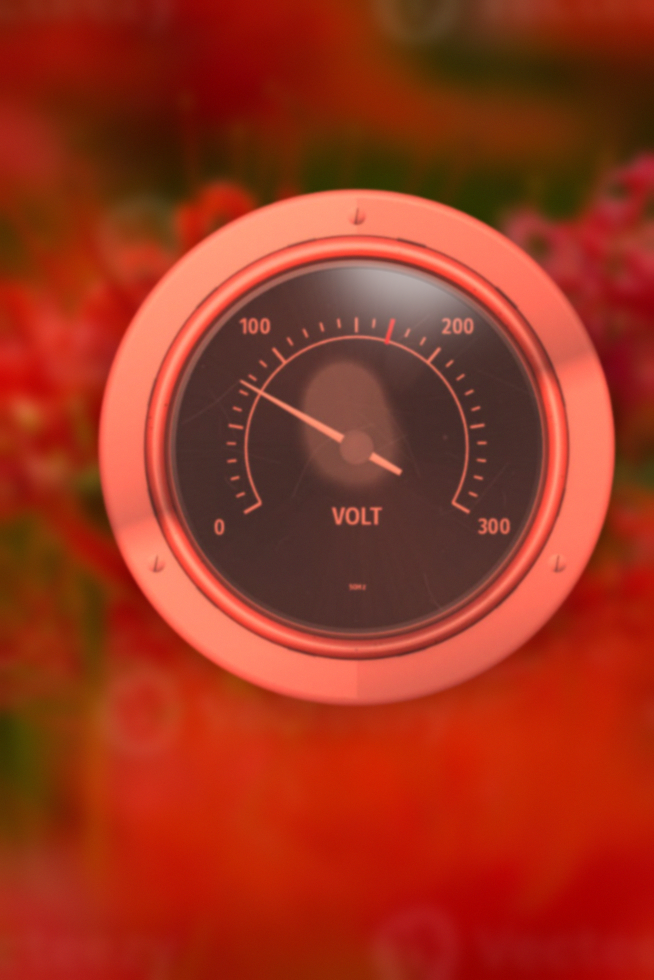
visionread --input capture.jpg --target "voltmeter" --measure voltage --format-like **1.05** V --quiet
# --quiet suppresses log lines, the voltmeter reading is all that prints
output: **75** V
